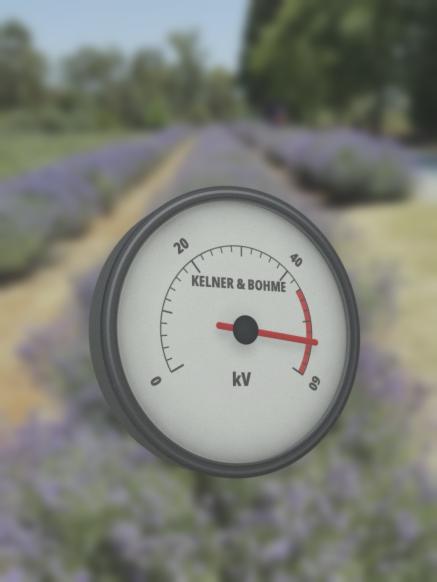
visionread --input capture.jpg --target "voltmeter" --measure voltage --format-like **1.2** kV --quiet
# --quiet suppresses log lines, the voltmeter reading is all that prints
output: **54** kV
